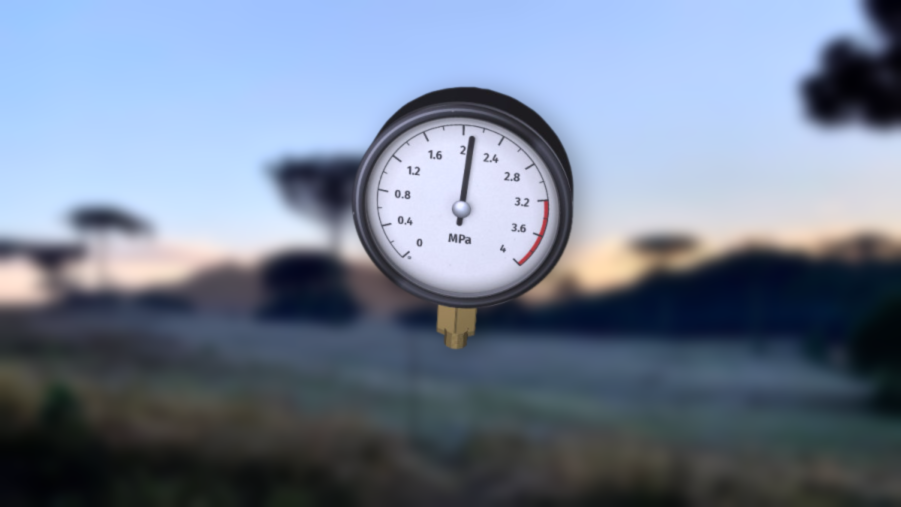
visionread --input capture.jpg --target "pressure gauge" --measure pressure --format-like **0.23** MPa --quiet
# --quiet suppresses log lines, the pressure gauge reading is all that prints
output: **2.1** MPa
